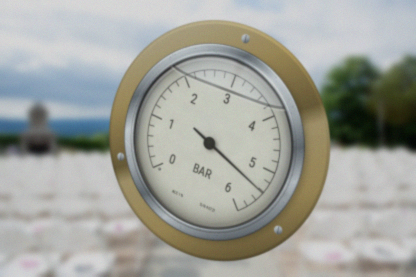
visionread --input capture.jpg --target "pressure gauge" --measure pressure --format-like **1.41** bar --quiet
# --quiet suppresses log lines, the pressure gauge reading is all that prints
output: **5.4** bar
